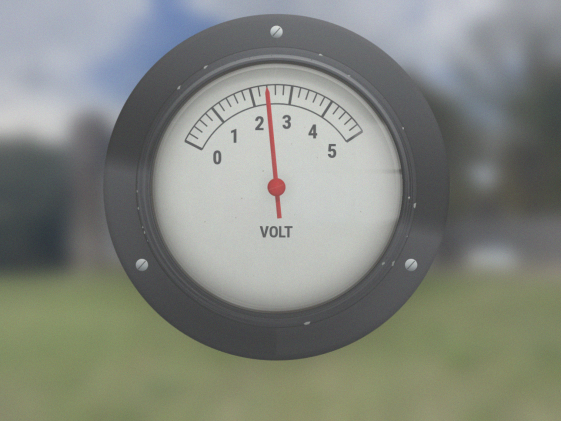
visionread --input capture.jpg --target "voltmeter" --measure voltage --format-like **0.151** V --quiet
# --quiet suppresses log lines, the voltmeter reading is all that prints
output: **2.4** V
